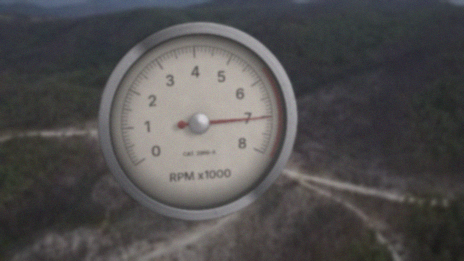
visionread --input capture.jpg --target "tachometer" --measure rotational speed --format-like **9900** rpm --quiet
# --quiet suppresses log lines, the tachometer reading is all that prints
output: **7000** rpm
